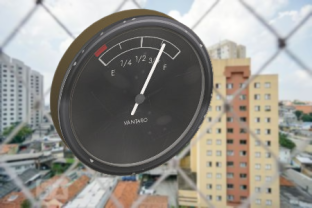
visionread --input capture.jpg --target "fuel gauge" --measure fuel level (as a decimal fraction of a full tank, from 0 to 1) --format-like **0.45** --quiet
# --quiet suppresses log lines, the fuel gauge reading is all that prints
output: **0.75**
